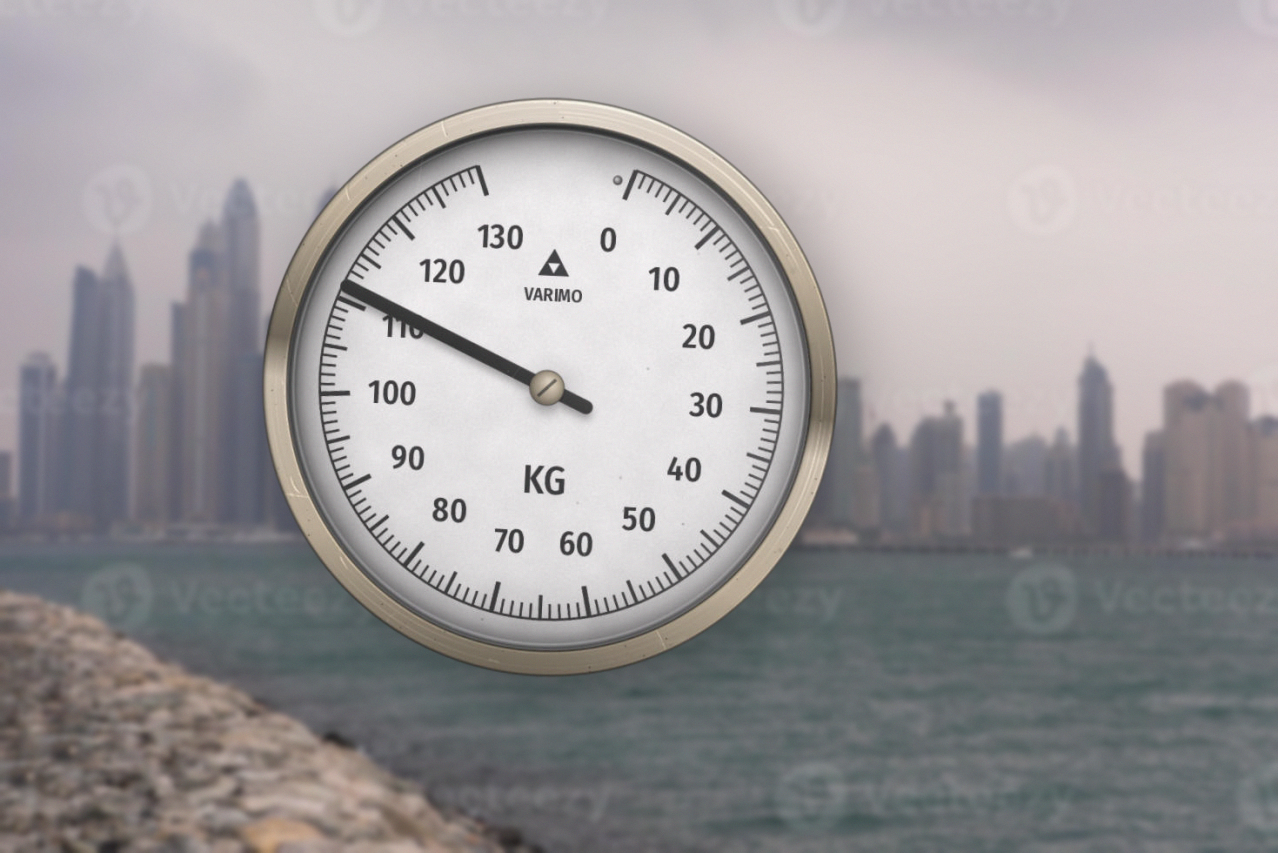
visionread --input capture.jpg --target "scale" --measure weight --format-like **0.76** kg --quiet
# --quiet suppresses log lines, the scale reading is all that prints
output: **111.5** kg
